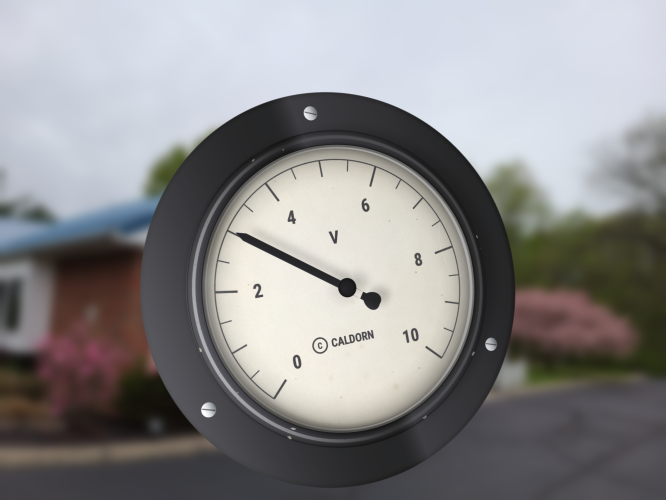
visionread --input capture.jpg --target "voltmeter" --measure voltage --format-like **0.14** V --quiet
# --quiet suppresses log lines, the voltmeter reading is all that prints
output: **3** V
